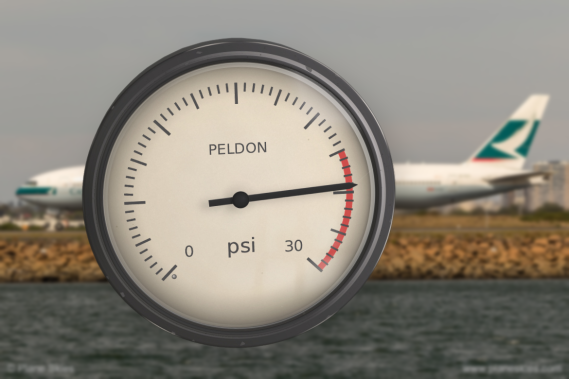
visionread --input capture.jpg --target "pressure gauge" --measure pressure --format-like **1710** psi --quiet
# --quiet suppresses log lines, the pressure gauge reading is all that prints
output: **24.5** psi
